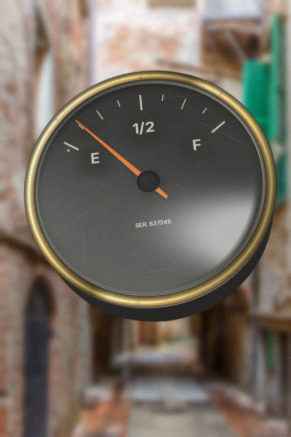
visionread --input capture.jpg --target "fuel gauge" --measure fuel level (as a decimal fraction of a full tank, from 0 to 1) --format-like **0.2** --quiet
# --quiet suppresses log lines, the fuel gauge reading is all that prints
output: **0.125**
